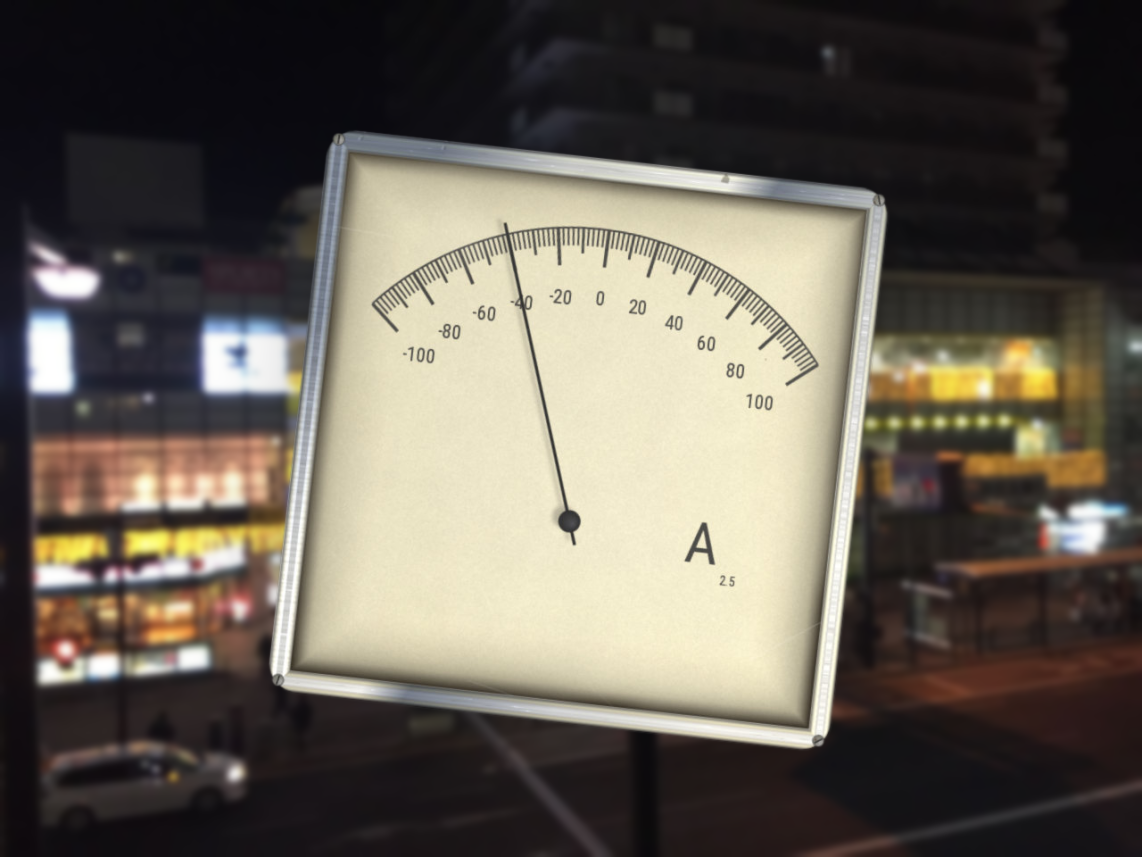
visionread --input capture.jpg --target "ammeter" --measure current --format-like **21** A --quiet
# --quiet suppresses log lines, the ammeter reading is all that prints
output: **-40** A
